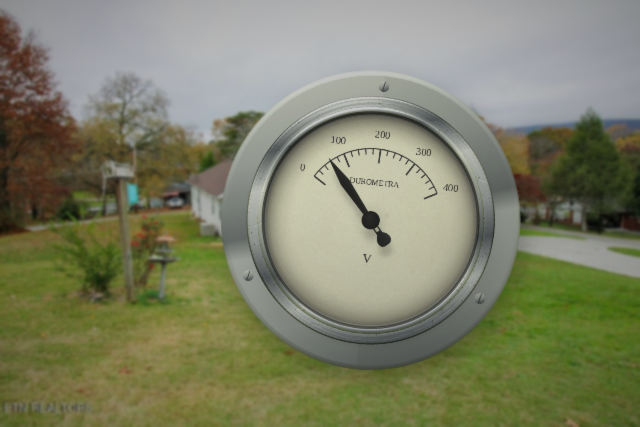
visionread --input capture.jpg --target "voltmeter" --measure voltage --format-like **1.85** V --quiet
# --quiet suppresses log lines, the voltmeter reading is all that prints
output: **60** V
